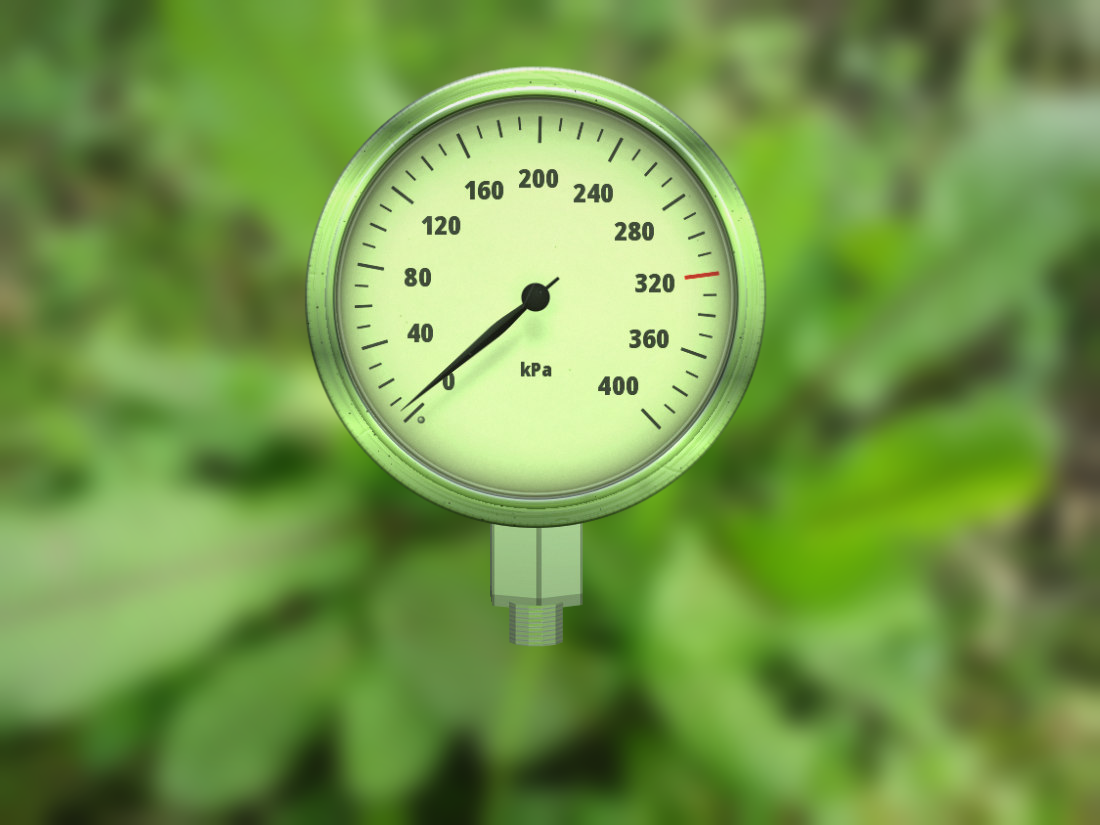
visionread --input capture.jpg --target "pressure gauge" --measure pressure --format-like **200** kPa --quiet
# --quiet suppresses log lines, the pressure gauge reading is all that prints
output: **5** kPa
